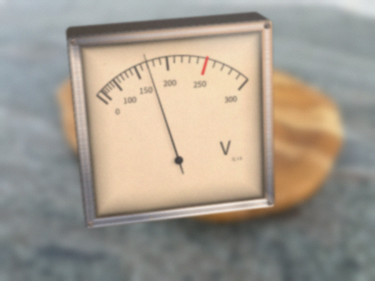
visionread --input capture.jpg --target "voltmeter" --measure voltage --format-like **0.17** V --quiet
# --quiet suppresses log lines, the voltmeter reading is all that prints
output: **170** V
